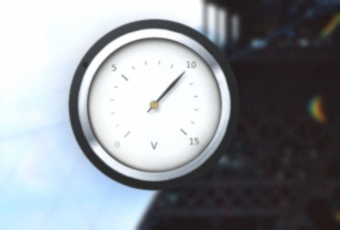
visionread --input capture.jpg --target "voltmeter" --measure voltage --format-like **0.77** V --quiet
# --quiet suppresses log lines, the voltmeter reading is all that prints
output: **10** V
